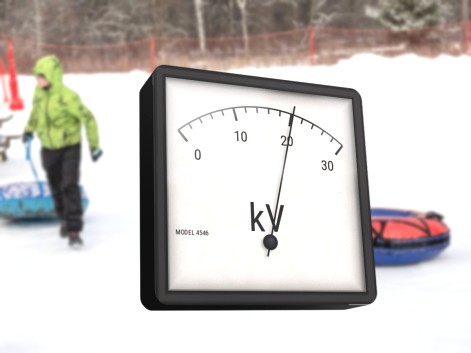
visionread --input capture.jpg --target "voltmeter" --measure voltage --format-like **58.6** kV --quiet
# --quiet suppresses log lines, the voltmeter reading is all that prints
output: **20** kV
